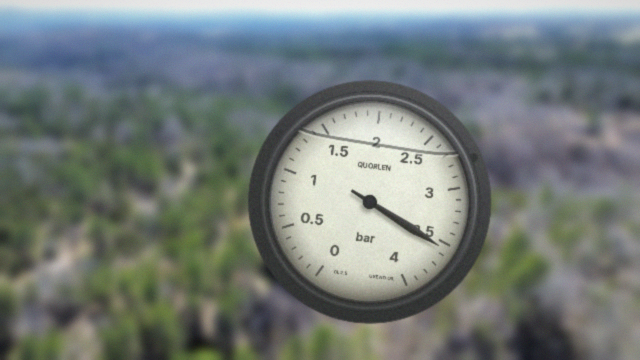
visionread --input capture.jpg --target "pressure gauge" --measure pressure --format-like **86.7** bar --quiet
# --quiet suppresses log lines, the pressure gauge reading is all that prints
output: **3.55** bar
